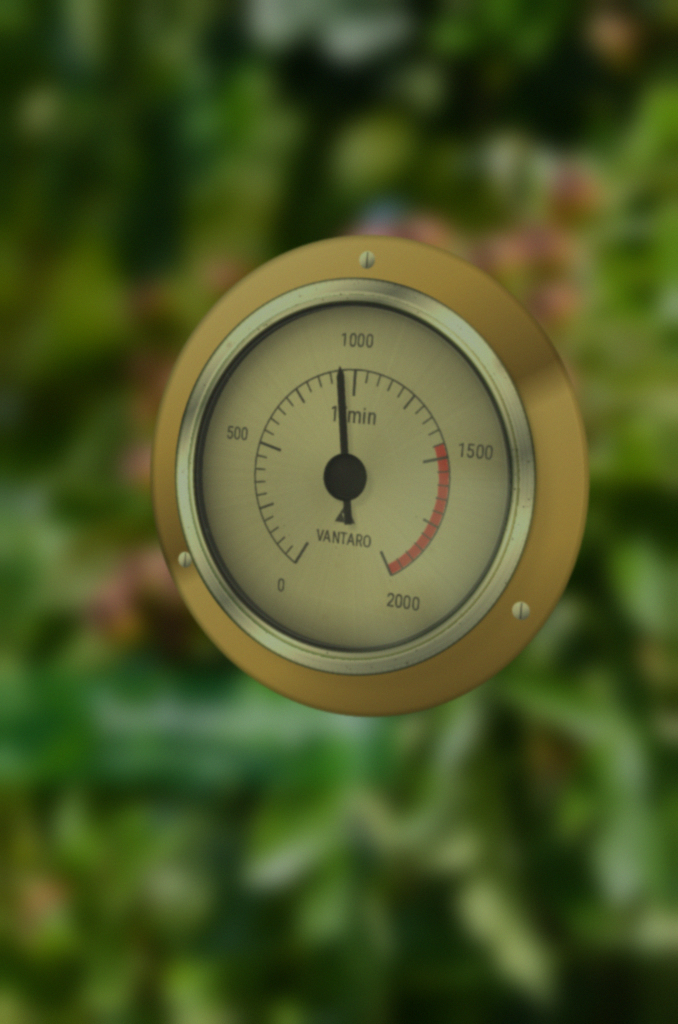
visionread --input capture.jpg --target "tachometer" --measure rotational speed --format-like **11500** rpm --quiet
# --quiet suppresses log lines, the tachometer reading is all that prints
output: **950** rpm
